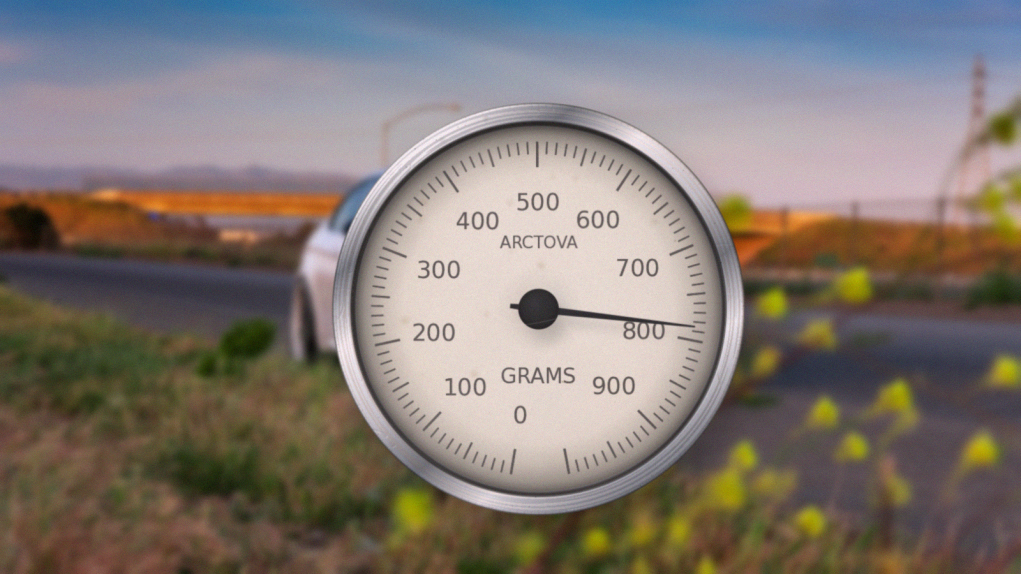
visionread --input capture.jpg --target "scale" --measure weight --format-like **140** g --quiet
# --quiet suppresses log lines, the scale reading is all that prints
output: **785** g
